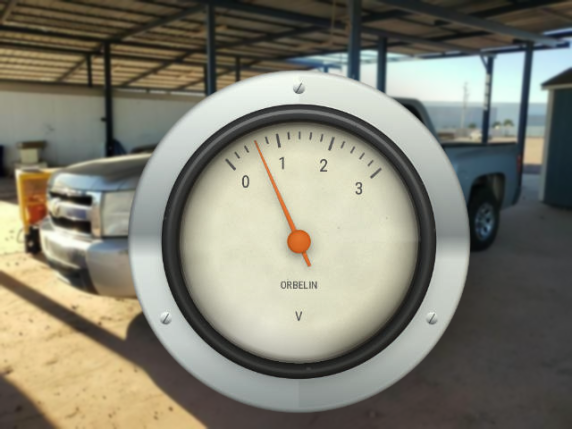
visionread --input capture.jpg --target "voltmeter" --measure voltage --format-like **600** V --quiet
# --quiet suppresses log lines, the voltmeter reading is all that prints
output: **0.6** V
